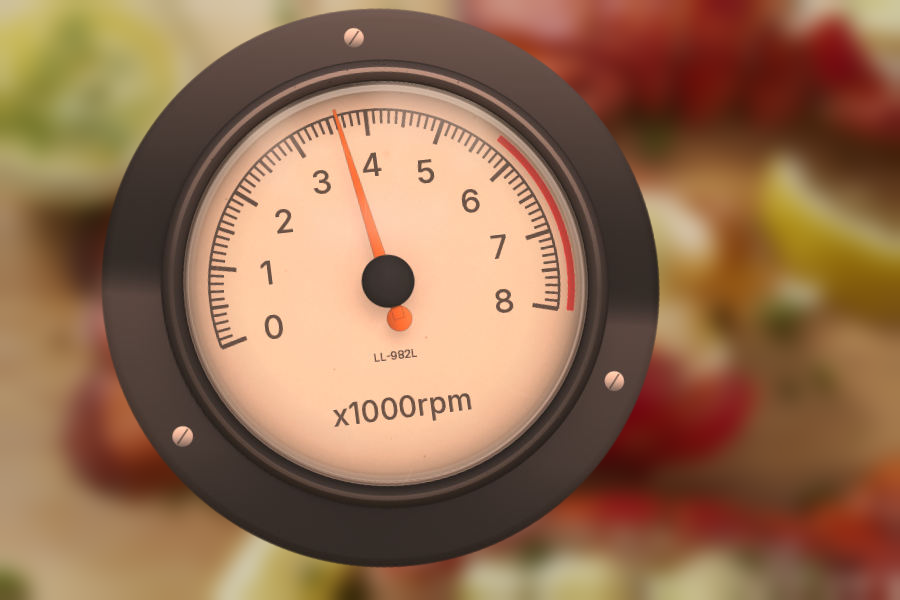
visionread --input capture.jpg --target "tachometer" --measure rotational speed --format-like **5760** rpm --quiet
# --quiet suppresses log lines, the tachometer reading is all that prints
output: **3600** rpm
